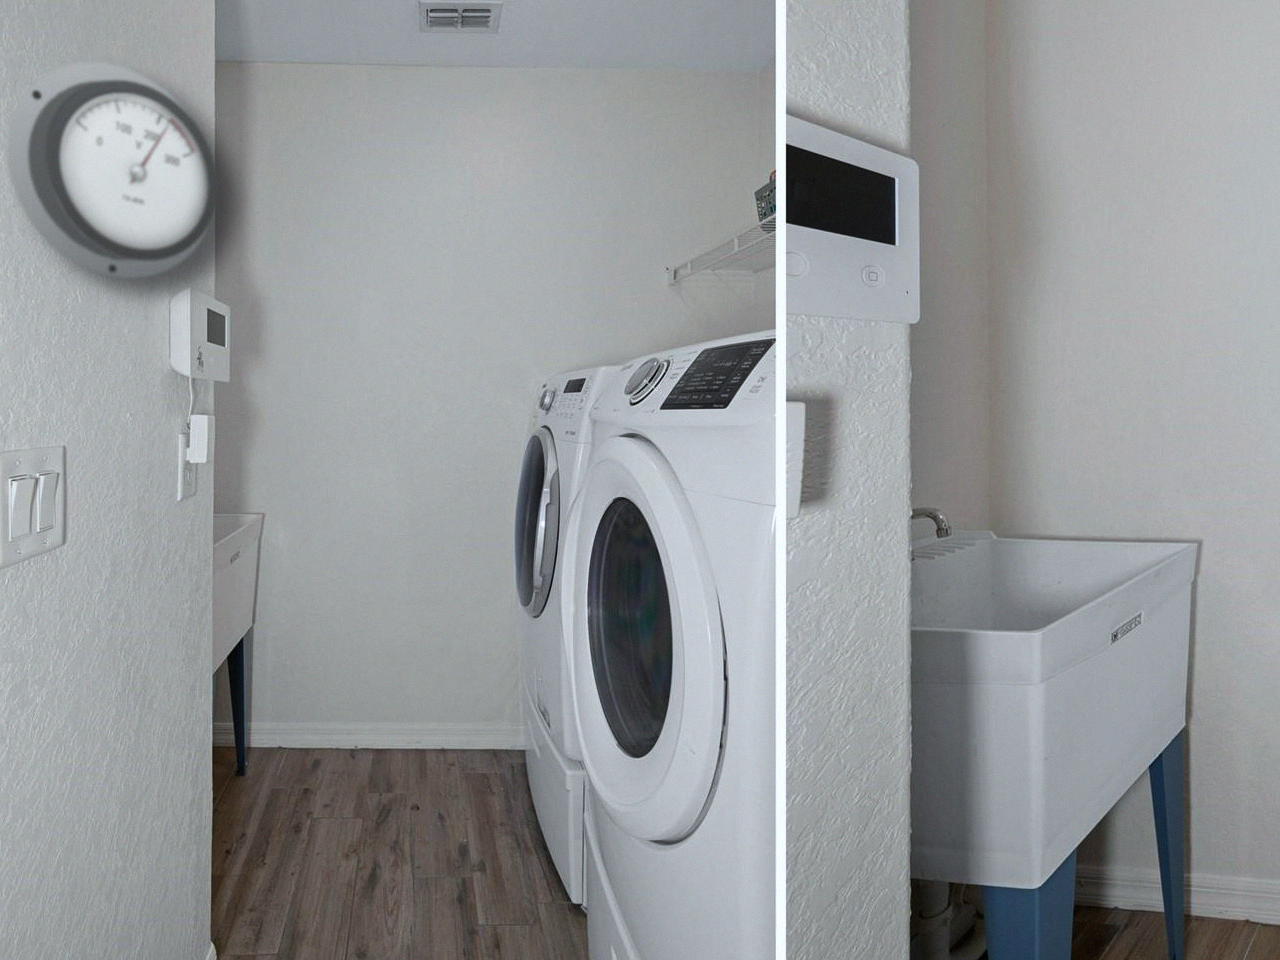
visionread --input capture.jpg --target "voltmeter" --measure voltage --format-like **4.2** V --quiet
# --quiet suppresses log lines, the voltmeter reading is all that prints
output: **220** V
